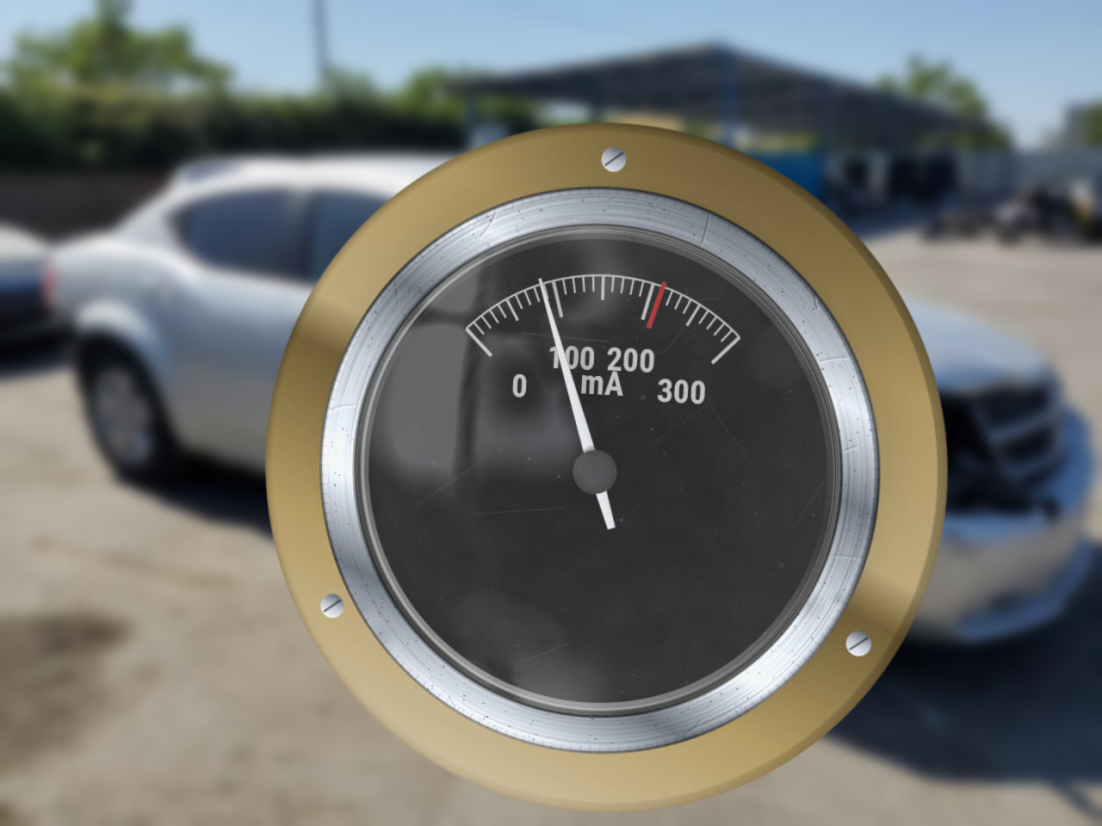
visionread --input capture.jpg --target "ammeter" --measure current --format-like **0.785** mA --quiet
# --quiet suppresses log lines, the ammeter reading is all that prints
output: **90** mA
